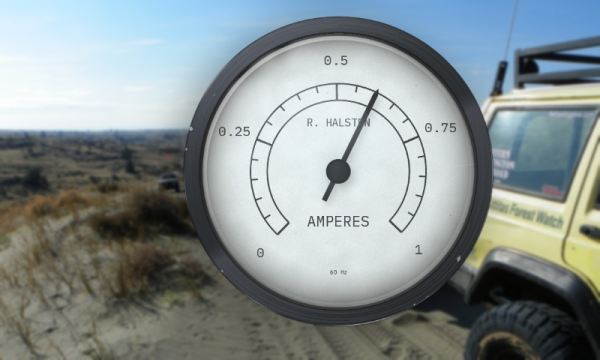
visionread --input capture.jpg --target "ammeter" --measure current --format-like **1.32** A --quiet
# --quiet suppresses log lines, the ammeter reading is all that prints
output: **0.6** A
